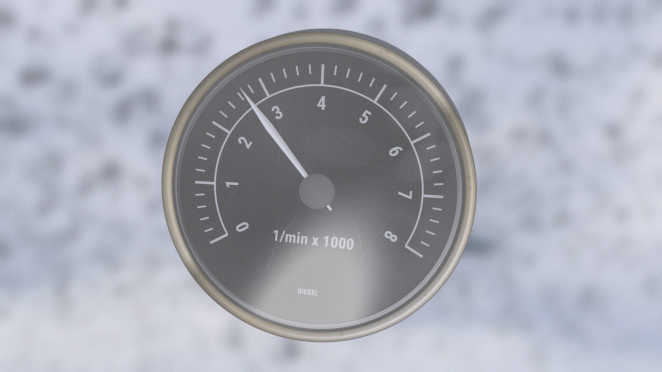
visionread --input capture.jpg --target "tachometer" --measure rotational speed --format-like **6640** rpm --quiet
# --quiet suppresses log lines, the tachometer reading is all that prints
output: **2700** rpm
